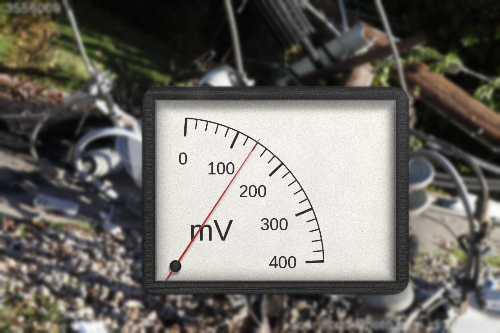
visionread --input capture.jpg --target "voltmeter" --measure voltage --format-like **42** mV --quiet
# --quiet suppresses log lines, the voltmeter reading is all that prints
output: **140** mV
